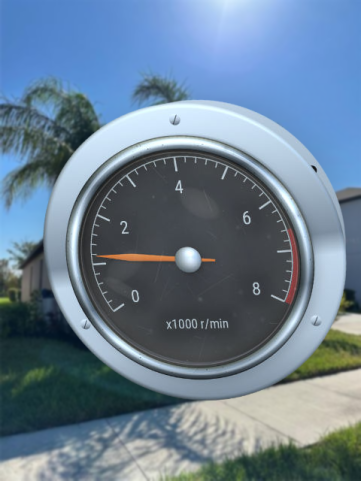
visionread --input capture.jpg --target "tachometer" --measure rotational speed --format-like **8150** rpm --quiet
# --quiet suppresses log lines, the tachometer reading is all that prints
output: **1200** rpm
